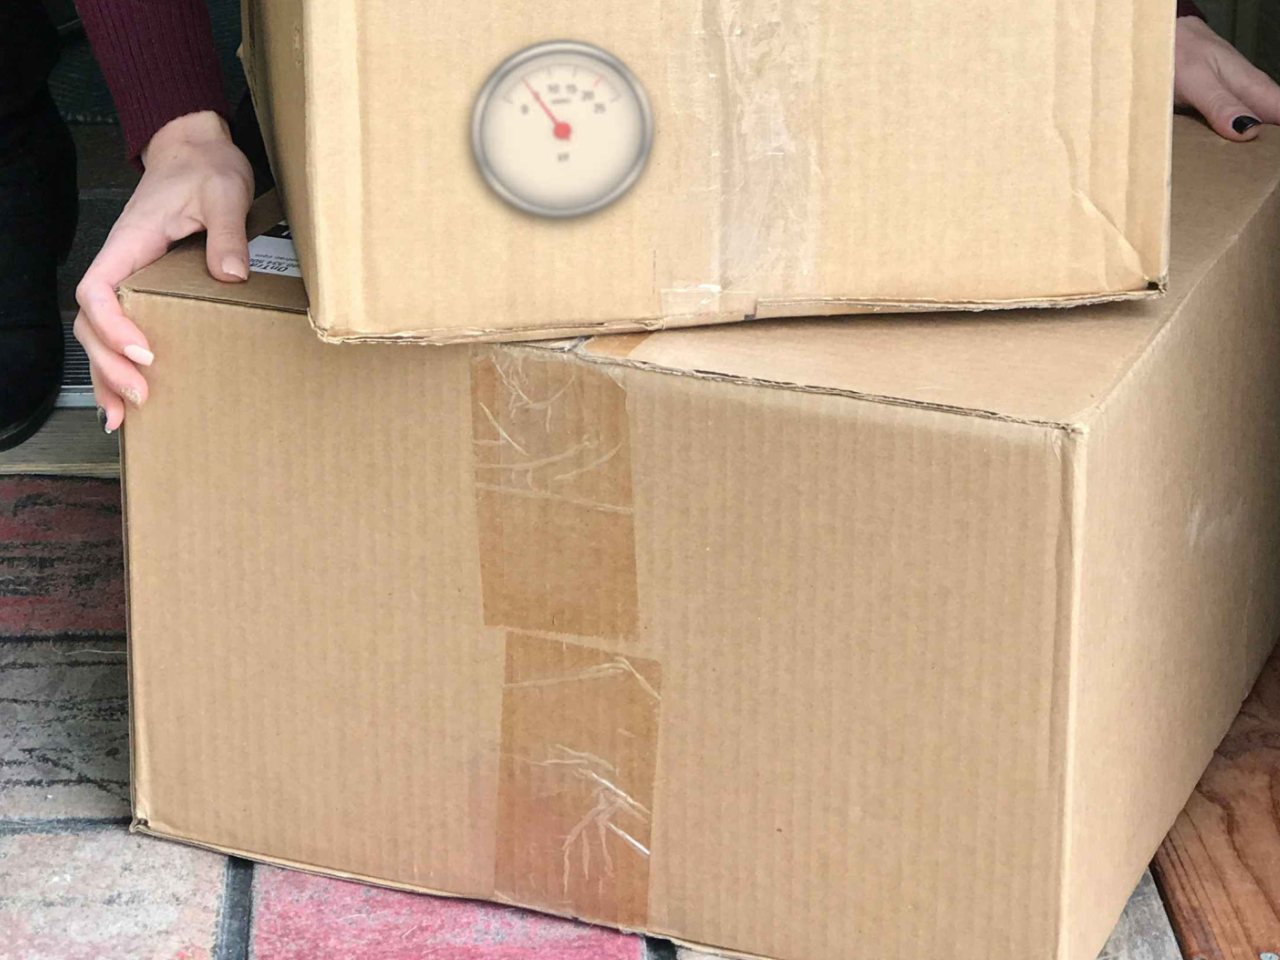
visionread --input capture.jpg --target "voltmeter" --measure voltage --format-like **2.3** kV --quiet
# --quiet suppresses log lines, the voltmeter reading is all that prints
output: **5** kV
